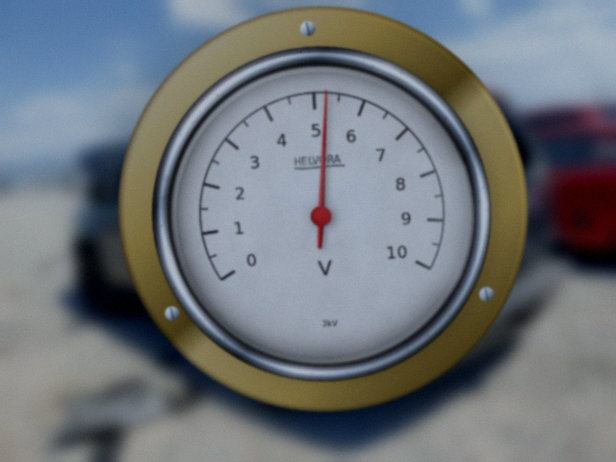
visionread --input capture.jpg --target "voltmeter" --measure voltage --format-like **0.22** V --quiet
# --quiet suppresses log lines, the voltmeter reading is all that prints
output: **5.25** V
